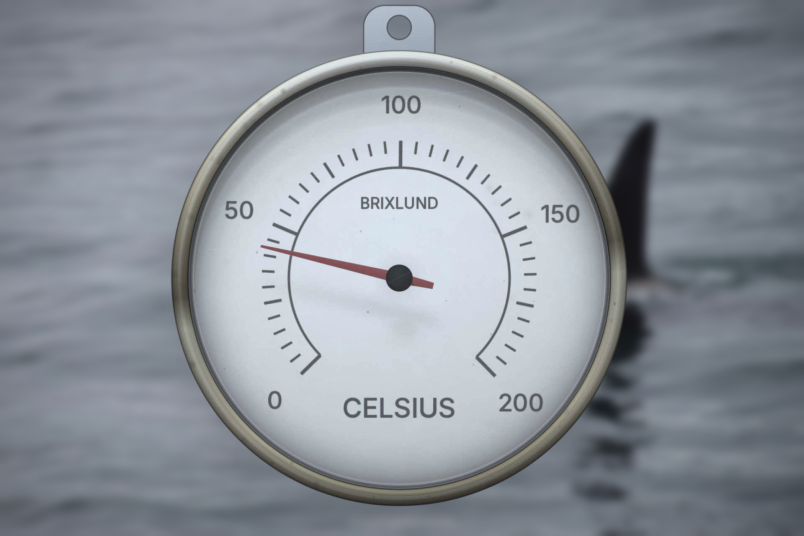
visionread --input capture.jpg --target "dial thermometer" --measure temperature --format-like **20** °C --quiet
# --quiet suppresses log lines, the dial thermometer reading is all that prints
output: **42.5** °C
